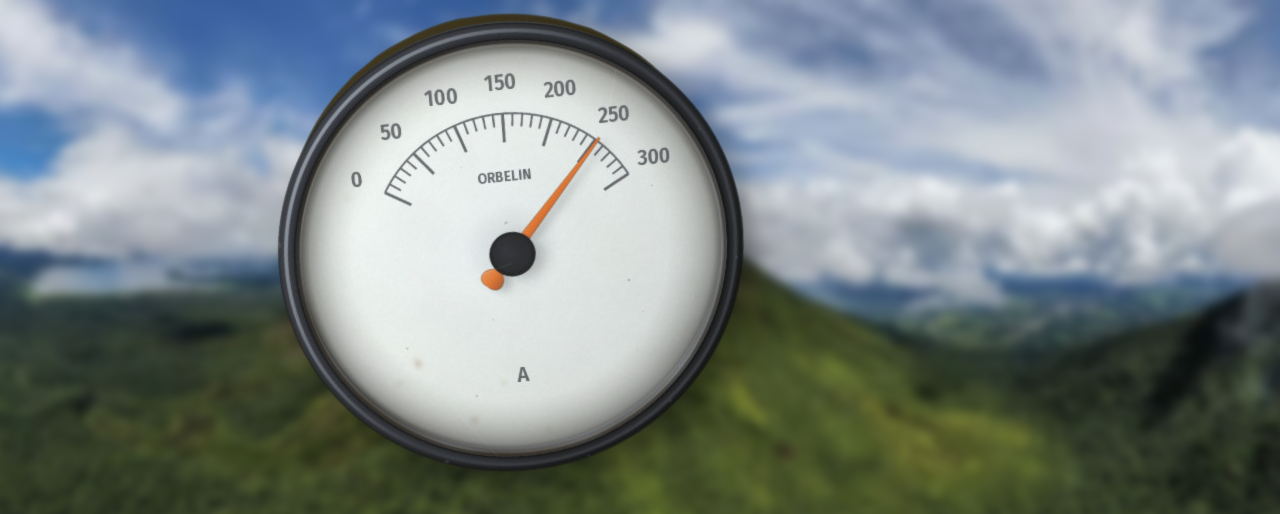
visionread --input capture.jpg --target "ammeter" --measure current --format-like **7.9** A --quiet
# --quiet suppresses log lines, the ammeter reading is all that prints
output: **250** A
